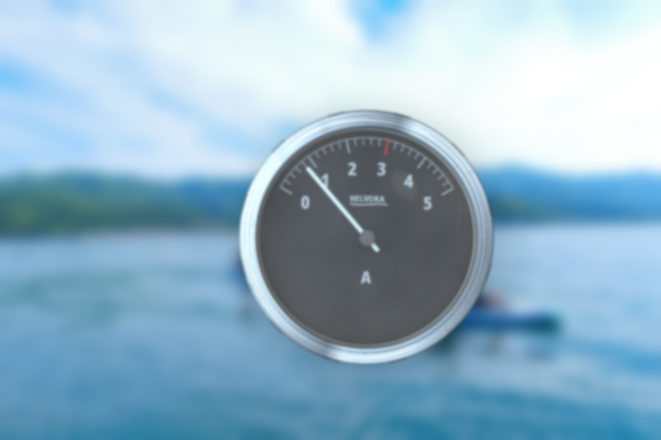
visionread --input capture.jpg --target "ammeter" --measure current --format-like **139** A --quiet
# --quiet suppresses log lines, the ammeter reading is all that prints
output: **0.8** A
